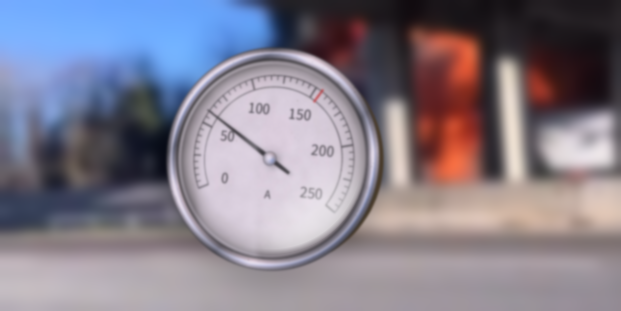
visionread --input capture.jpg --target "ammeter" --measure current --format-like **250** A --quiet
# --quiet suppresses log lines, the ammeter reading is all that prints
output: **60** A
